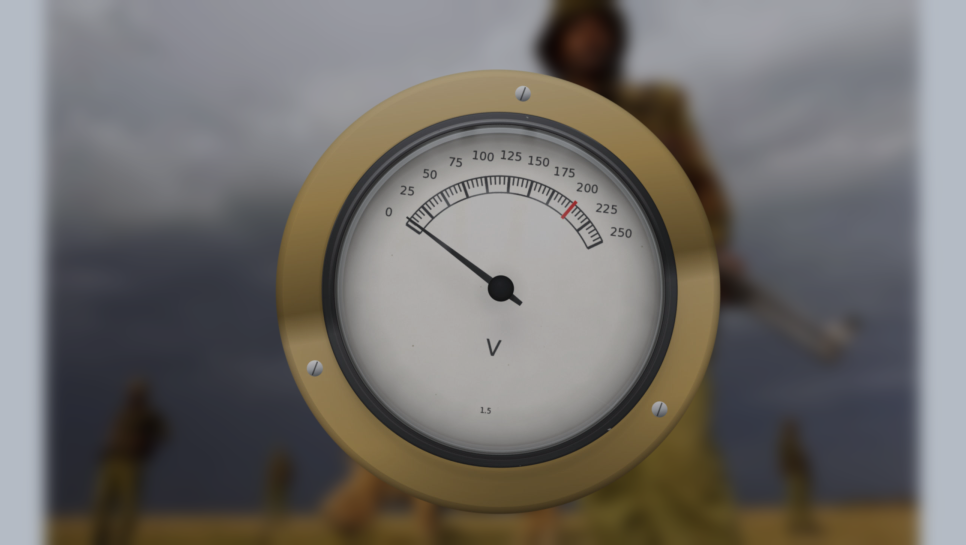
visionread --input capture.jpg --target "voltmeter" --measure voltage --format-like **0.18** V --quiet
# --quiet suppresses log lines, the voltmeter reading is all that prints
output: **5** V
